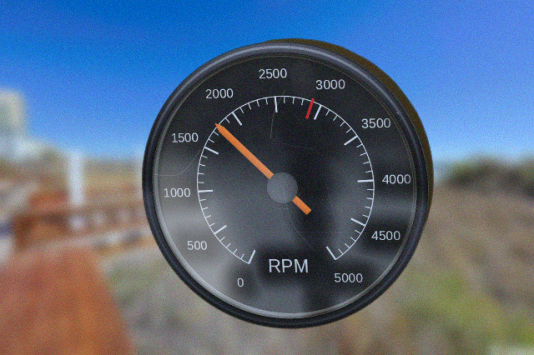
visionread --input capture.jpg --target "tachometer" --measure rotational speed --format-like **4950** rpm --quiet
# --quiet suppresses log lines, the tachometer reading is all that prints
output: **1800** rpm
